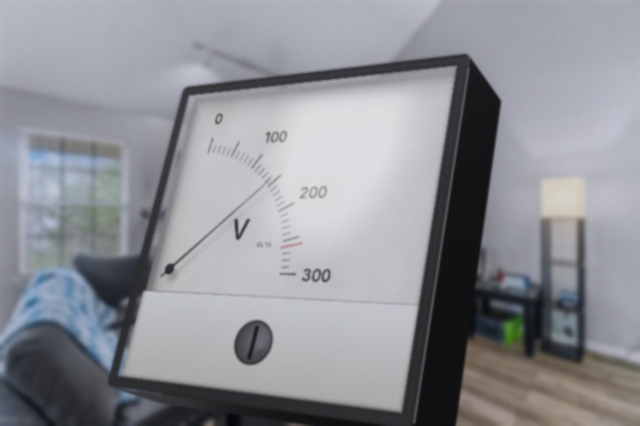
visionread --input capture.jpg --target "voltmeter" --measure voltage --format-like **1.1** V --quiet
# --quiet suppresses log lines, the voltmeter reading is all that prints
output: **150** V
